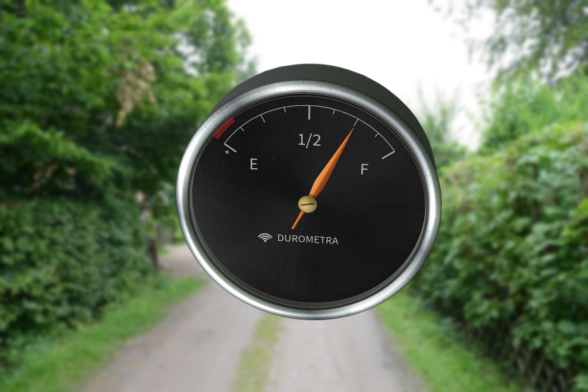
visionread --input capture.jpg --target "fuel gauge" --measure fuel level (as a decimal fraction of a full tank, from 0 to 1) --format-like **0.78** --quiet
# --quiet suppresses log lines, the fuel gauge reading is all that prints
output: **0.75**
